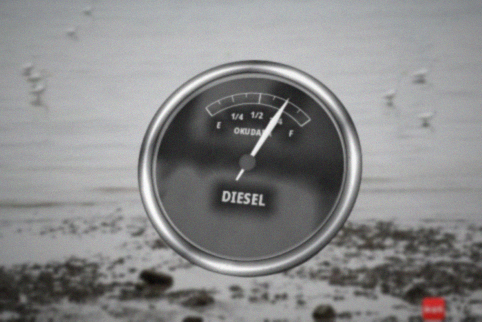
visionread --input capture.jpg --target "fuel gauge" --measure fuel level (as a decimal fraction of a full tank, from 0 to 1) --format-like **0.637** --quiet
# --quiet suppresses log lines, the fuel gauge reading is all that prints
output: **0.75**
